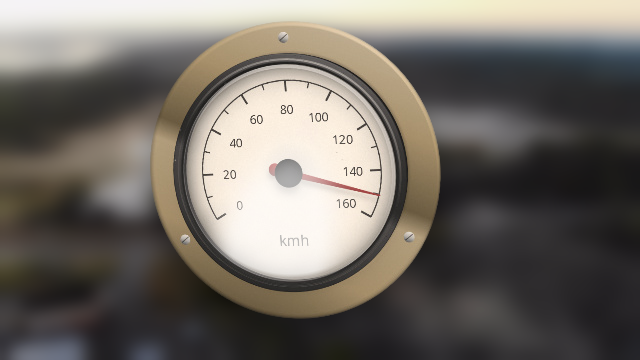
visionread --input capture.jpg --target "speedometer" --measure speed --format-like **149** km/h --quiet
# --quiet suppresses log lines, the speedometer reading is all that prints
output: **150** km/h
